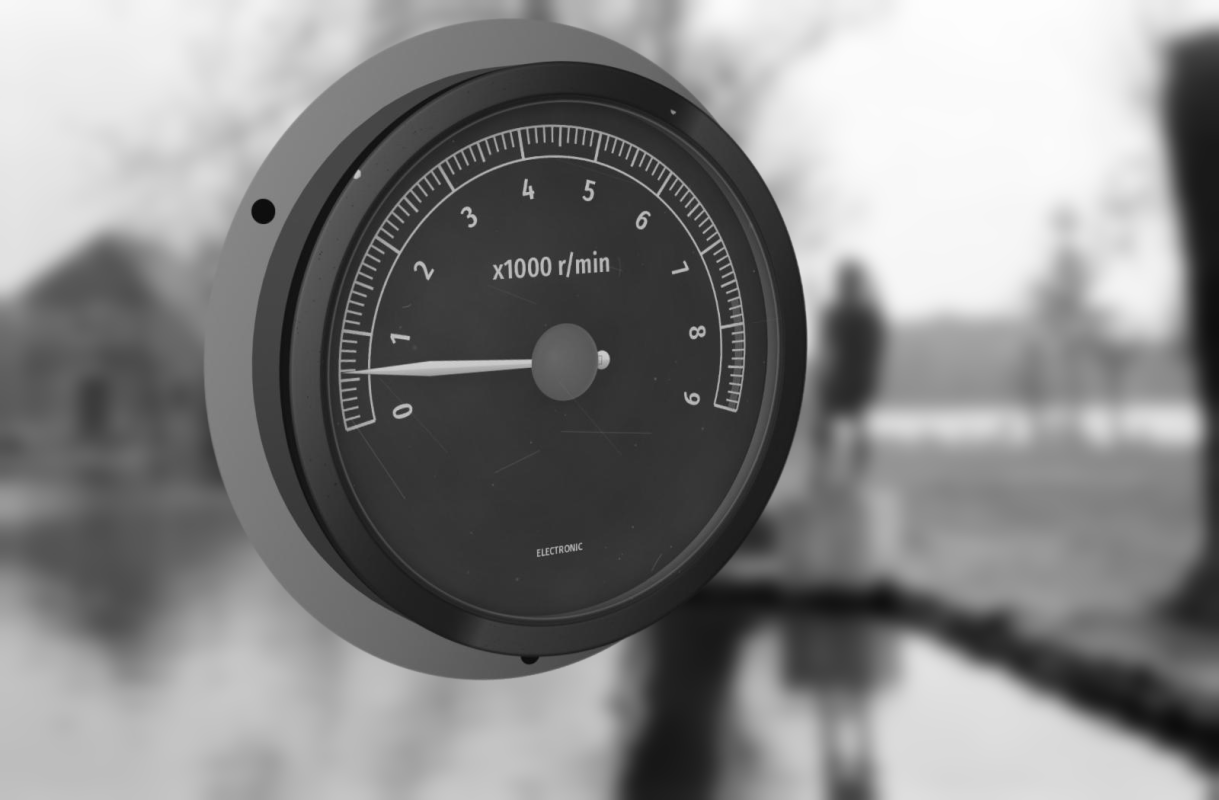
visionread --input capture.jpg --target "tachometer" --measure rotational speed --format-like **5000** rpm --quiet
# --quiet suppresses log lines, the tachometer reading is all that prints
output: **600** rpm
